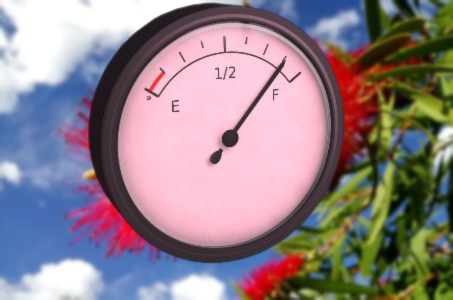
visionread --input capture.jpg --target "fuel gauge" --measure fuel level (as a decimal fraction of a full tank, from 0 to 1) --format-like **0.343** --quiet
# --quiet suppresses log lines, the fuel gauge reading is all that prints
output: **0.875**
